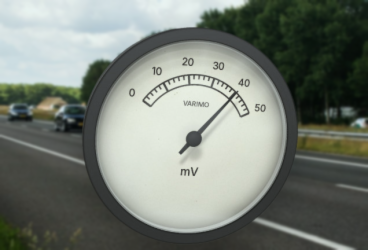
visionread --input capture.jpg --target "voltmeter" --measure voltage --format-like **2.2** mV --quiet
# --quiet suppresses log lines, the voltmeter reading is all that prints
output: **40** mV
